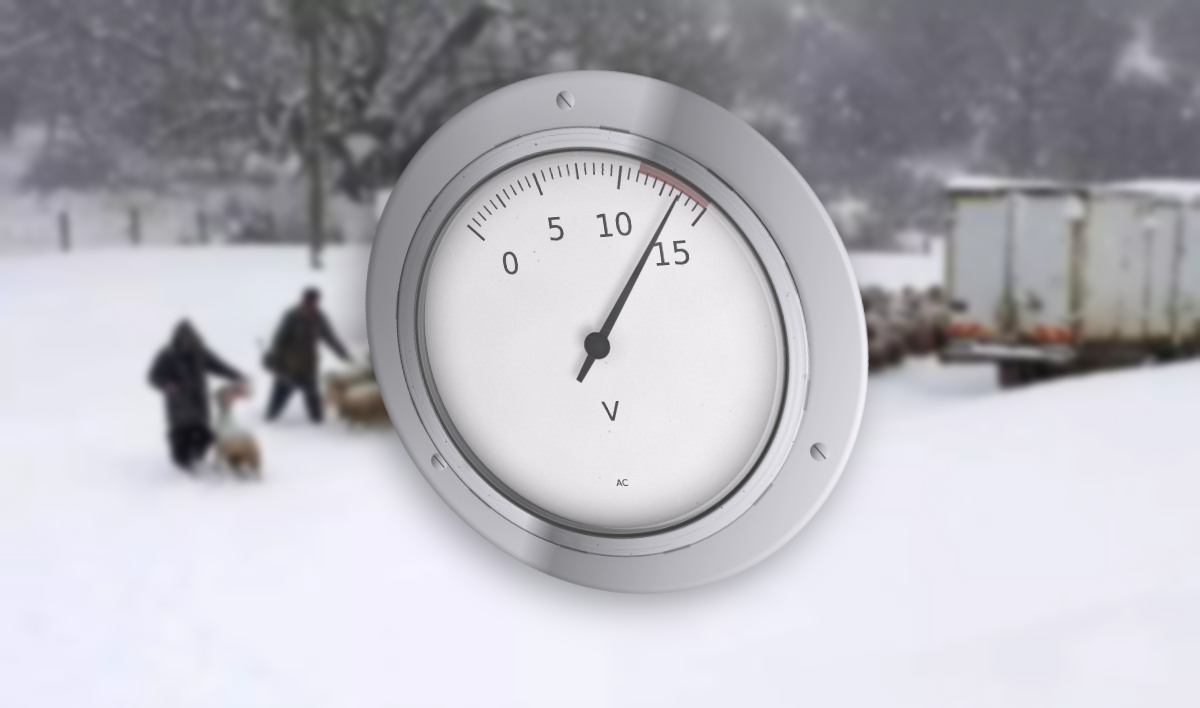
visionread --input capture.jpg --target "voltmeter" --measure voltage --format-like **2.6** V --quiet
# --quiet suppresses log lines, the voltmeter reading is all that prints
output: **13.5** V
